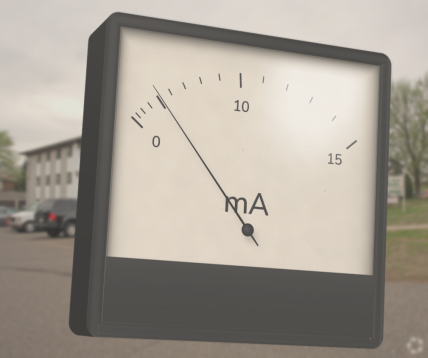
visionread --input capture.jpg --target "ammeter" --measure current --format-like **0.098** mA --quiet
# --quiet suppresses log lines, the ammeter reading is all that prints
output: **5** mA
